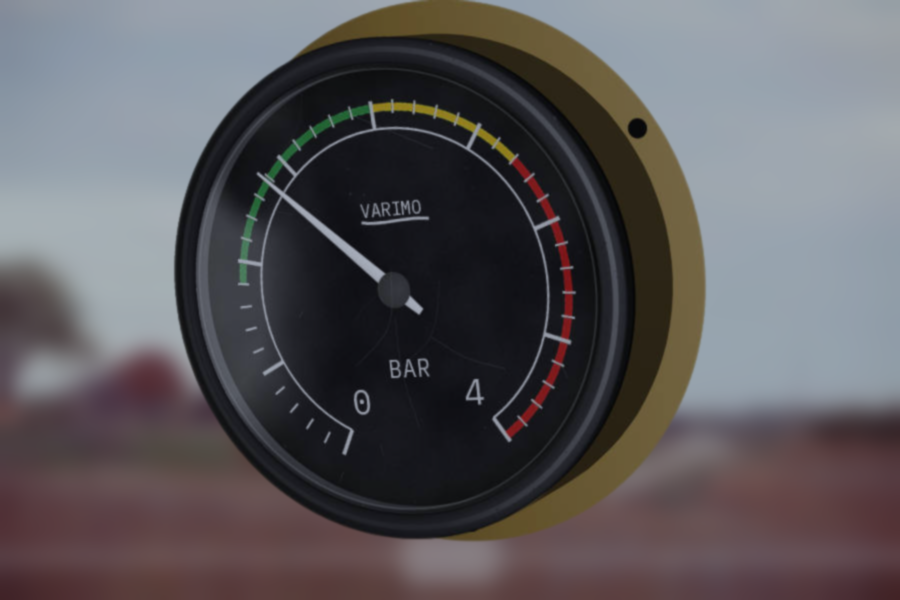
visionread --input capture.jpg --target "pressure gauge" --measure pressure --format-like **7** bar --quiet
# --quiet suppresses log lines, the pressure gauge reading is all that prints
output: **1.4** bar
